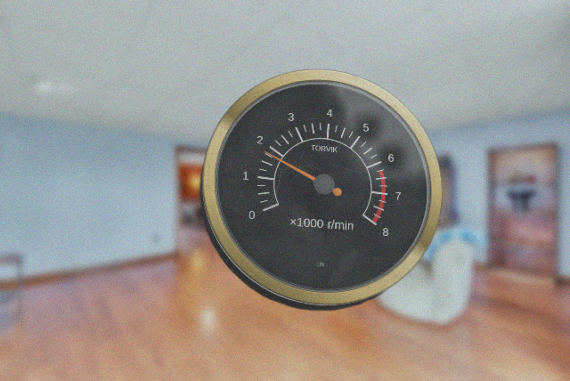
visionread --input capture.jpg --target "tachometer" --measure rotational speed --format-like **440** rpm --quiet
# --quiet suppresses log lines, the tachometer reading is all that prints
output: **1750** rpm
